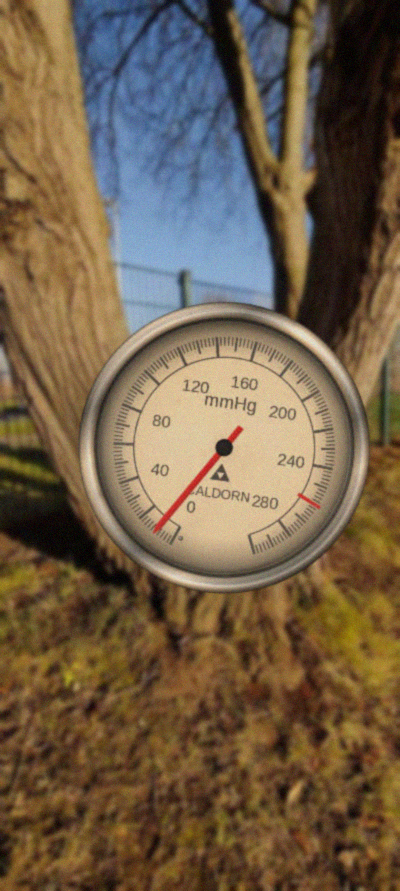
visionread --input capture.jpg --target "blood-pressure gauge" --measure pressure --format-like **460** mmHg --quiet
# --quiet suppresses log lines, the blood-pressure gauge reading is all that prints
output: **10** mmHg
